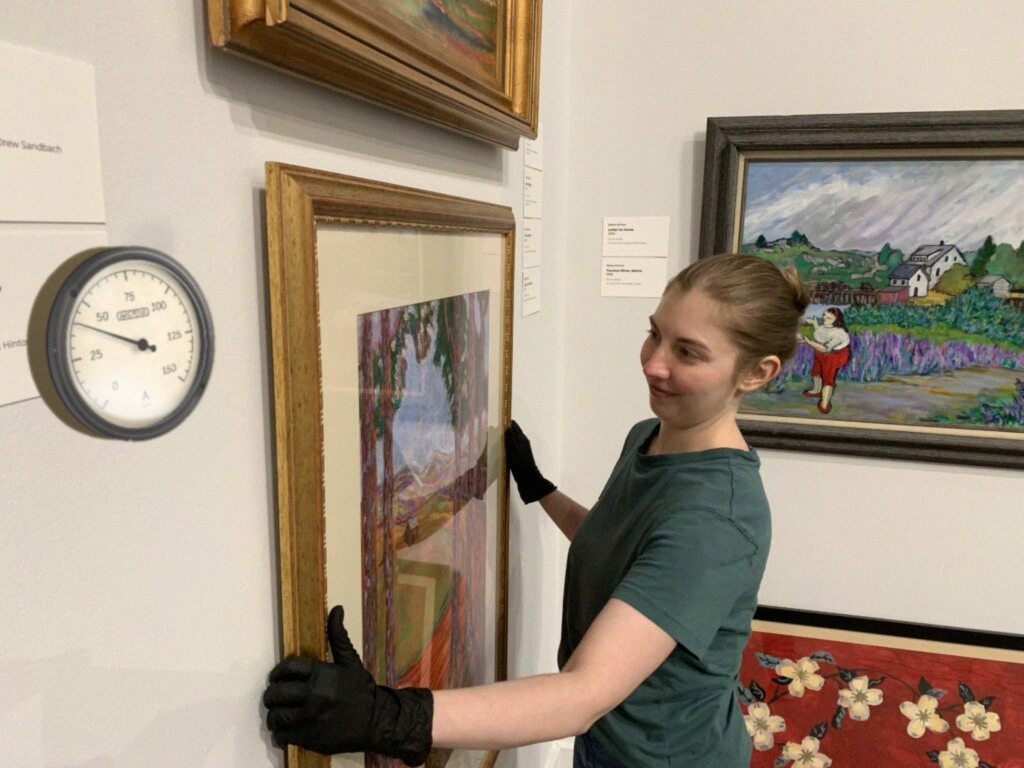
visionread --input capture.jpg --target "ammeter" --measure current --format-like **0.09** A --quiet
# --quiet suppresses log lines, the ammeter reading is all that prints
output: **40** A
